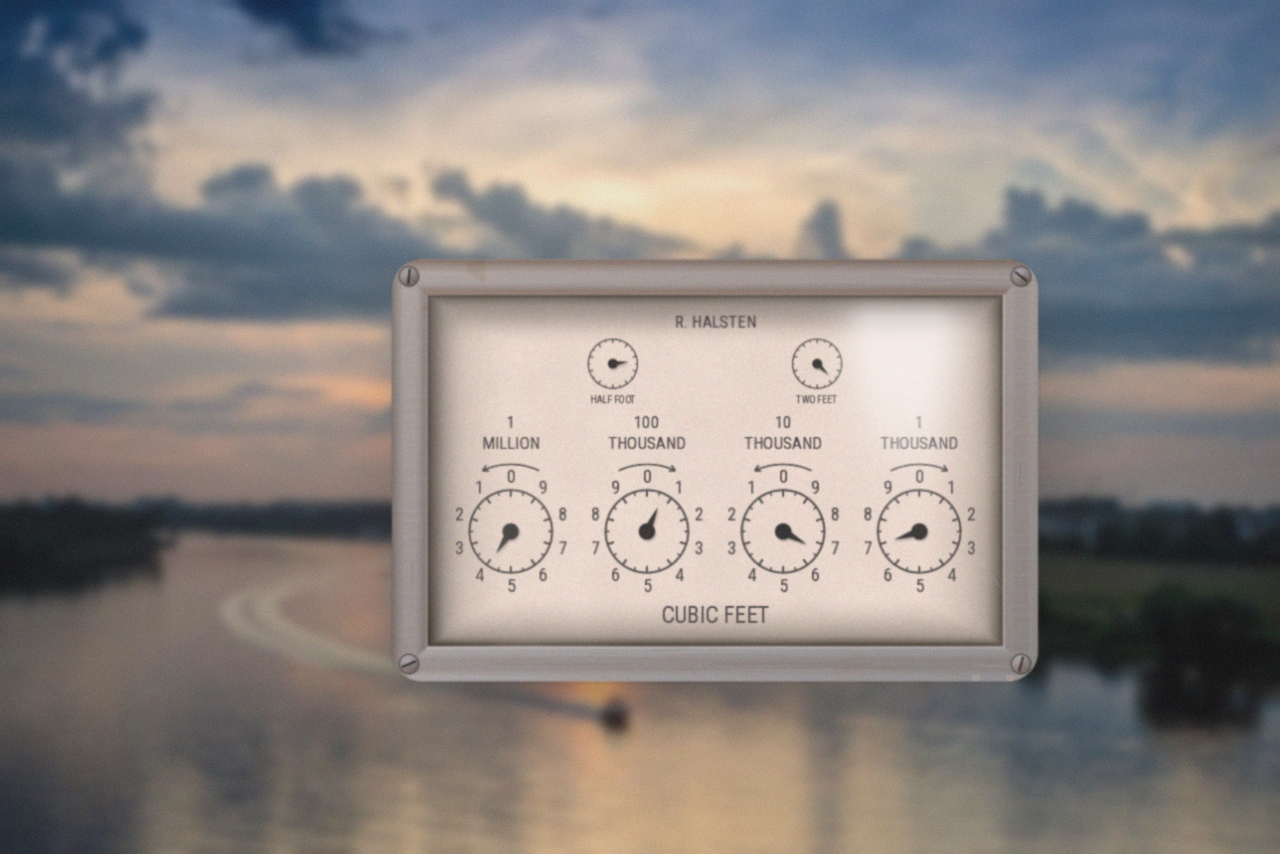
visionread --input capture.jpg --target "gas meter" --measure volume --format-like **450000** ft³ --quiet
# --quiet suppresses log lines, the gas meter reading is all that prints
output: **406700** ft³
